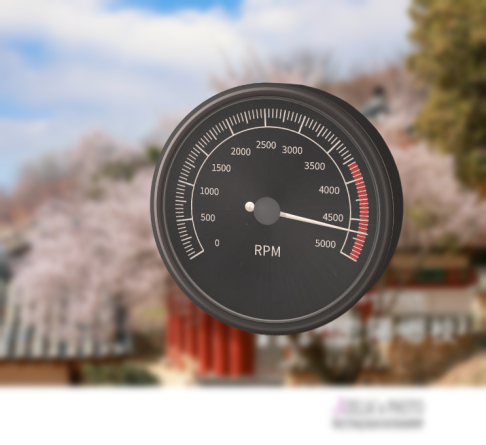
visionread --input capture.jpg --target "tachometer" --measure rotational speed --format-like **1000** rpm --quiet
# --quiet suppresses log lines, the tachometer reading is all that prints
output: **4650** rpm
